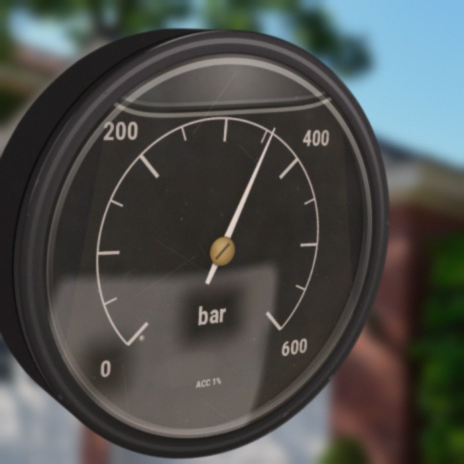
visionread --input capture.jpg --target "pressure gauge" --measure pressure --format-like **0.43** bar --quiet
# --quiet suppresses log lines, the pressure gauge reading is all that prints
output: **350** bar
